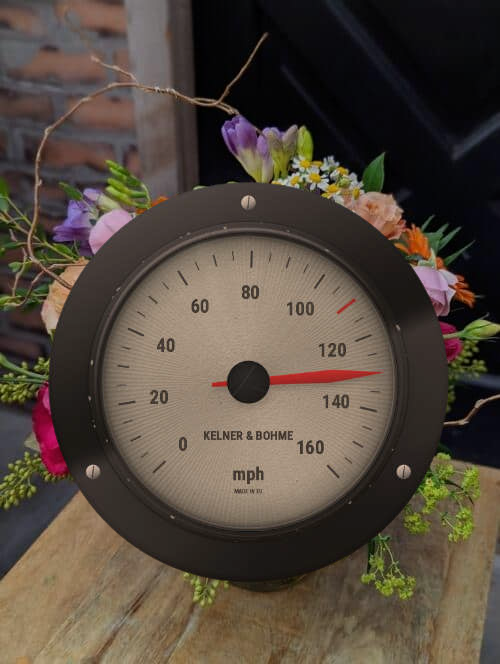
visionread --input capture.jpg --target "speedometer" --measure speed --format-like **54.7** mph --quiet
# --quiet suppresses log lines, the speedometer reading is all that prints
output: **130** mph
